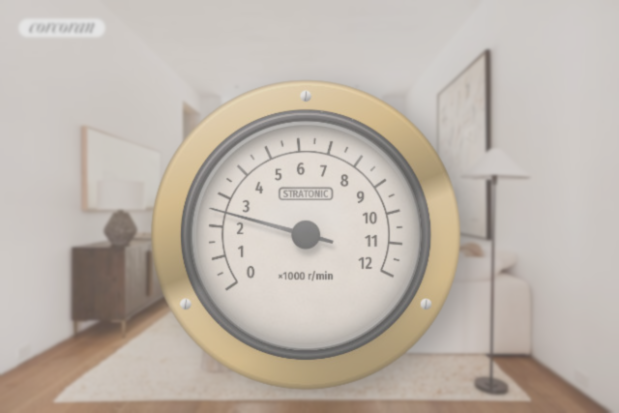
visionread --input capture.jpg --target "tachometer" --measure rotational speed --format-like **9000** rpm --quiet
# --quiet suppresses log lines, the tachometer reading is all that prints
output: **2500** rpm
